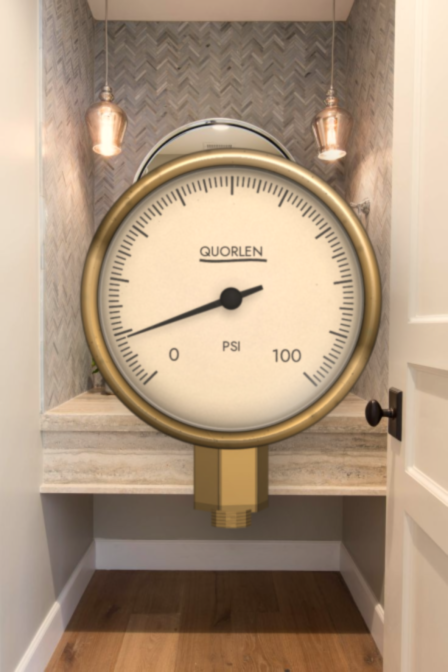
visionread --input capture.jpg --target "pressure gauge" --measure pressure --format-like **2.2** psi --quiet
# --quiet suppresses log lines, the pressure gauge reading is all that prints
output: **9** psi
